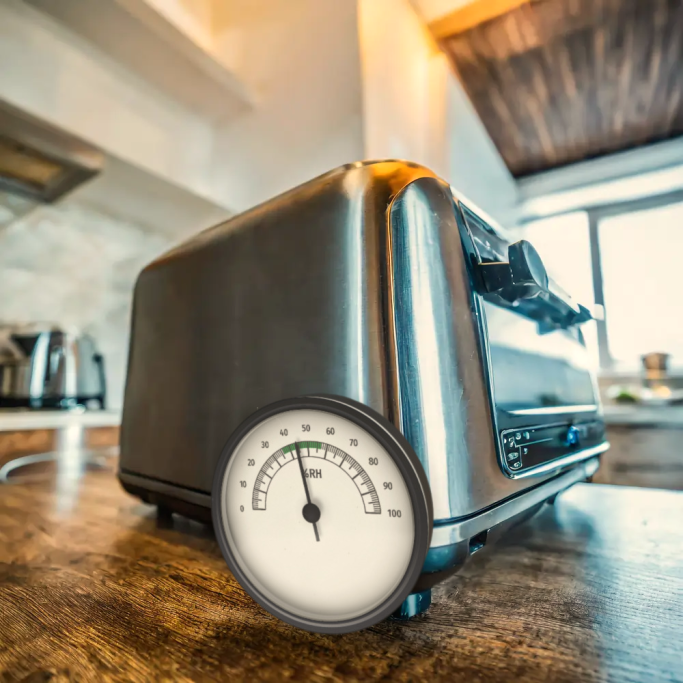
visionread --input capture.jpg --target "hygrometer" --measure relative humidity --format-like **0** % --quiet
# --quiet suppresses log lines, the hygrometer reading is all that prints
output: **45** %
